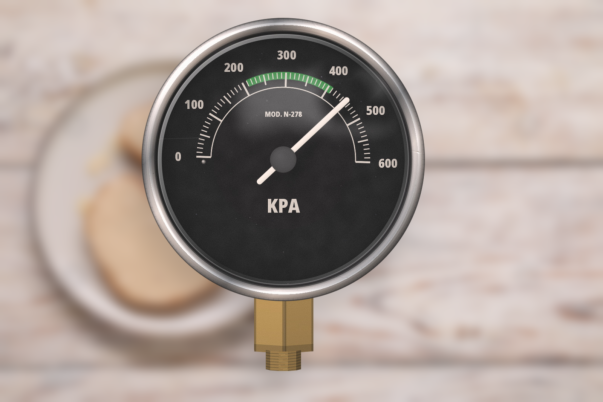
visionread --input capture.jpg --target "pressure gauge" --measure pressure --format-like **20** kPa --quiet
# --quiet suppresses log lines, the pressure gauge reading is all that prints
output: **450** kPa
